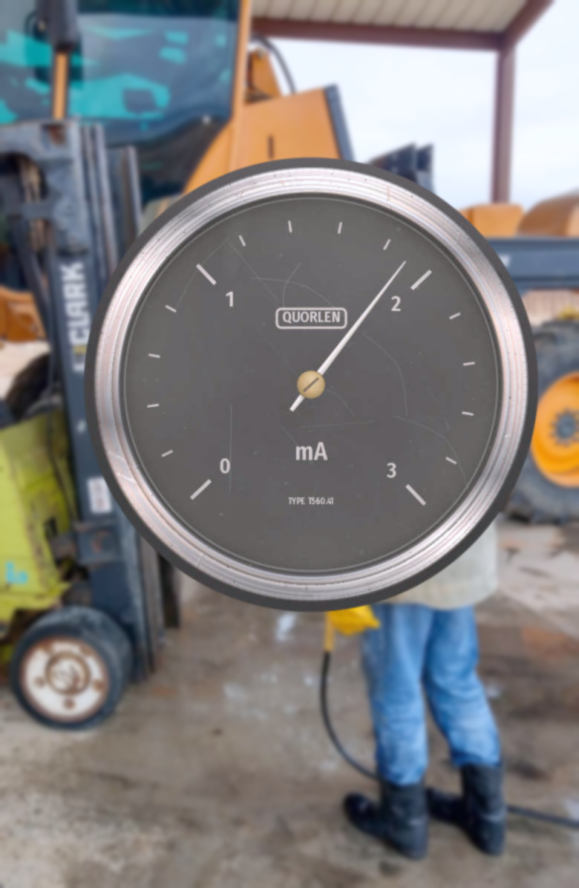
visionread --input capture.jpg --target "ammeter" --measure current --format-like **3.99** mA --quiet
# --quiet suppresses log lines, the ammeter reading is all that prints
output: **1.9** mA
